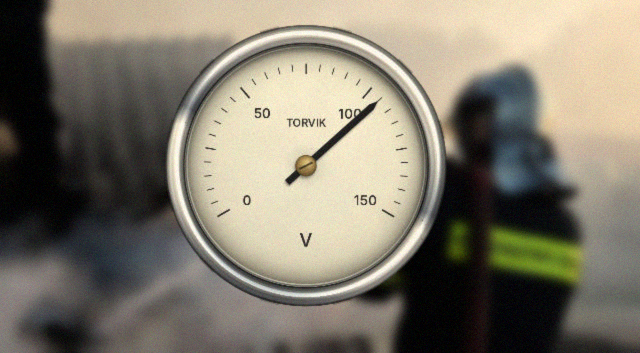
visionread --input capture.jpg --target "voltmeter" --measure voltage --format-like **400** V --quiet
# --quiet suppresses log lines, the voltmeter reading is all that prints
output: **105** V
